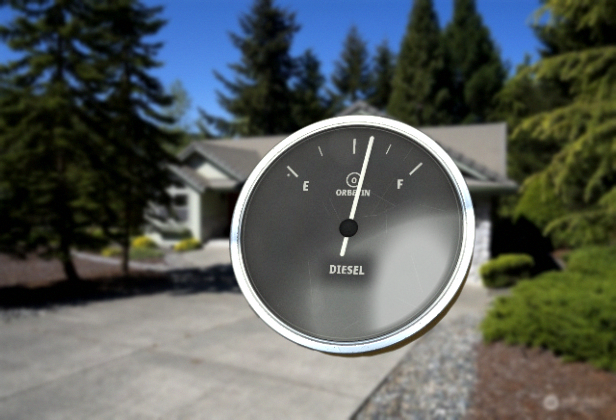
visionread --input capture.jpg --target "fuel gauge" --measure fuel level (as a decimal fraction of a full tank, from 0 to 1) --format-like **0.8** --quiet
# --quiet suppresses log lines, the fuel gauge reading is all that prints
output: **0.625**
